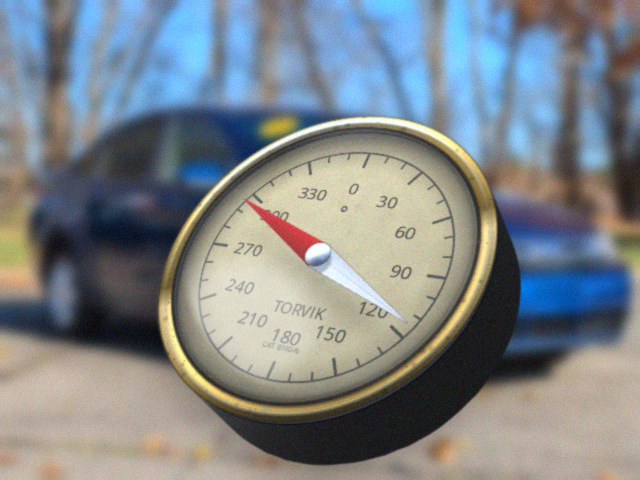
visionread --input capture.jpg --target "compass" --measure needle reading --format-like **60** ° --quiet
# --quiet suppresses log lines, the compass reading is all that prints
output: **295** °
